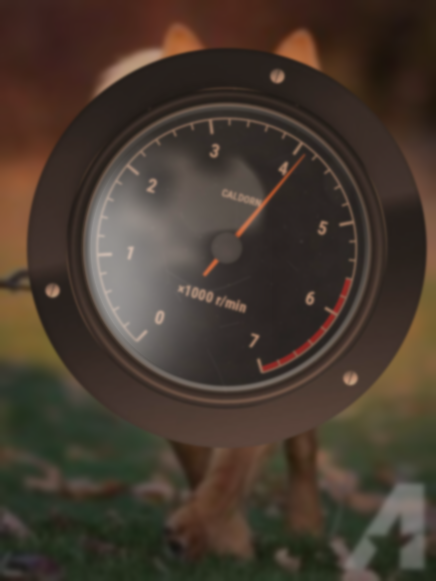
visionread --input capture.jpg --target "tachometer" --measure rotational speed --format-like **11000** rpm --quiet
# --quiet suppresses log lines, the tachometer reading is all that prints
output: **4100** rpm
